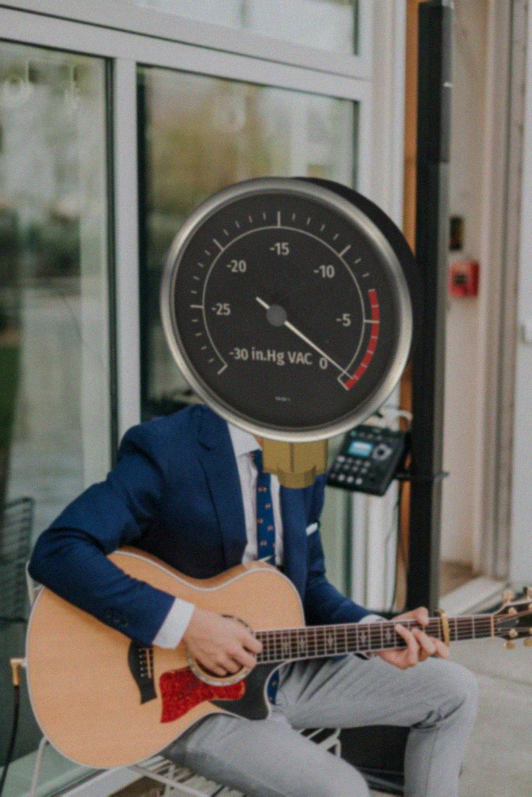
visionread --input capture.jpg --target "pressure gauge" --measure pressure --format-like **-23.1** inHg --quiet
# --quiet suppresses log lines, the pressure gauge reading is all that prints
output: **-1** inHg
